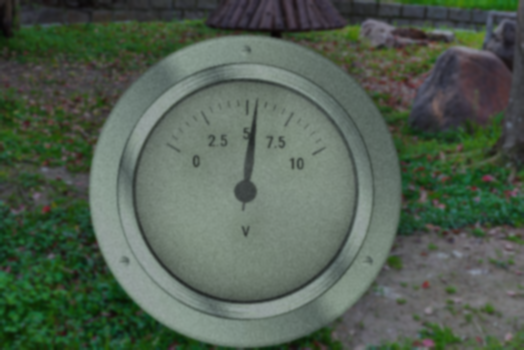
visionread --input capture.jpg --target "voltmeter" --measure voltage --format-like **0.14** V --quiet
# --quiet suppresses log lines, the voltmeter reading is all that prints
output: **5.5** V
